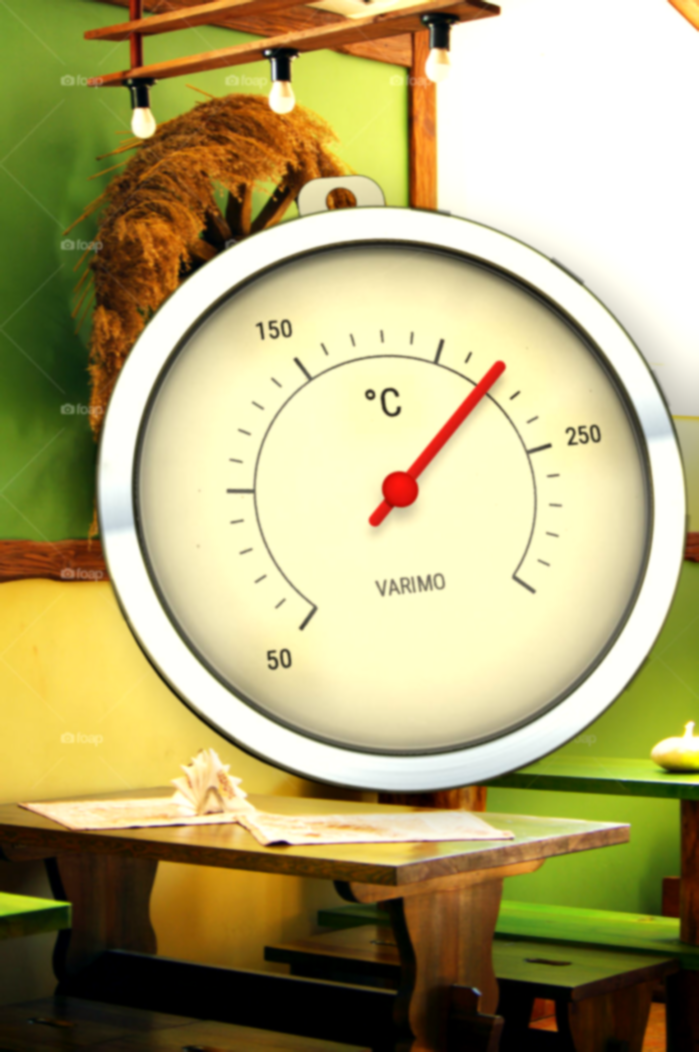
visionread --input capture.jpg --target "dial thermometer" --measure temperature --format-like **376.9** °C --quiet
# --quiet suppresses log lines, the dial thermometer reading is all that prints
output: **220** °C
